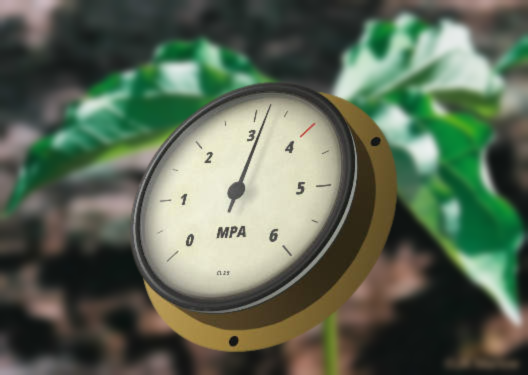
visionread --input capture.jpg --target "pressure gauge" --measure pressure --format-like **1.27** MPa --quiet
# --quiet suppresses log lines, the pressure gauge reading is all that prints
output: **3.25** MPa
